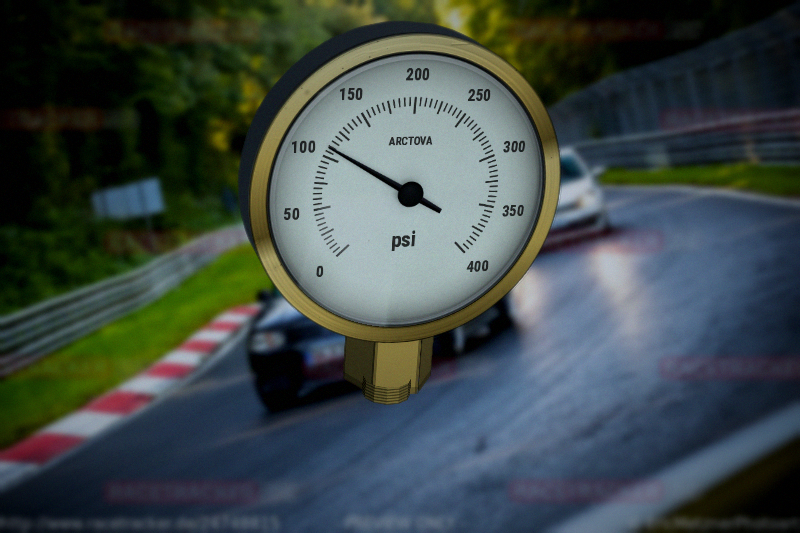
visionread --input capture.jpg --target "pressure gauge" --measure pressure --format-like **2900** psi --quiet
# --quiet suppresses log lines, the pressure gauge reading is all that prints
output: **110** psi
